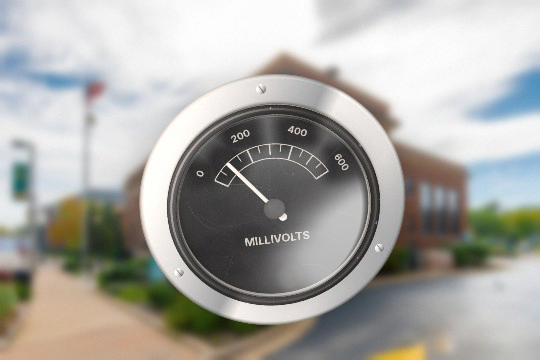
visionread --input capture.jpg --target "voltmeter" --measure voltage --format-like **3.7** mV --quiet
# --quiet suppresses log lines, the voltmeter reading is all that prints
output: **100** mV
